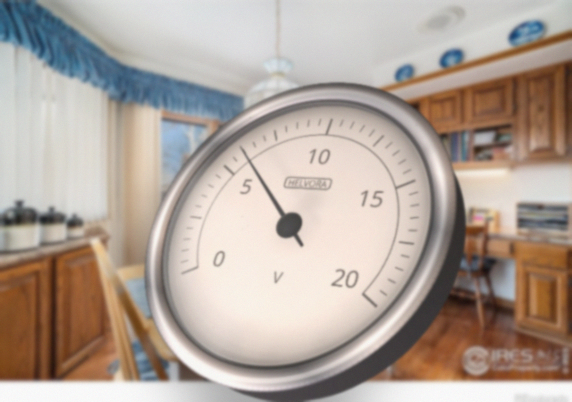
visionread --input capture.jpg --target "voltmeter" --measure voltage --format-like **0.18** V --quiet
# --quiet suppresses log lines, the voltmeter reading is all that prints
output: **6** V
